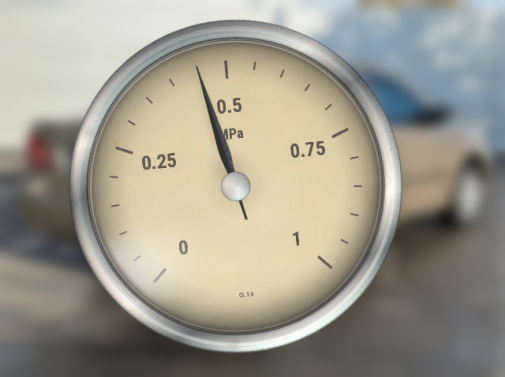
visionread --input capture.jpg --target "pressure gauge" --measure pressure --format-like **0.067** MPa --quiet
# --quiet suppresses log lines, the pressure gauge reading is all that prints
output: **0.45** MPa
